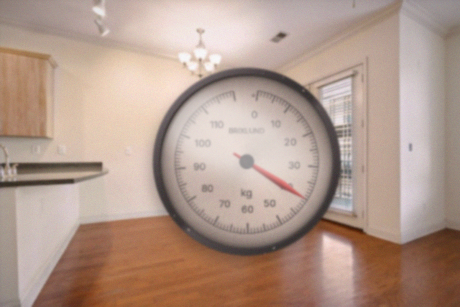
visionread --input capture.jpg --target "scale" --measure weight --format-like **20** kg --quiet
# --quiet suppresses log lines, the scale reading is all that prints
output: **40** kg
